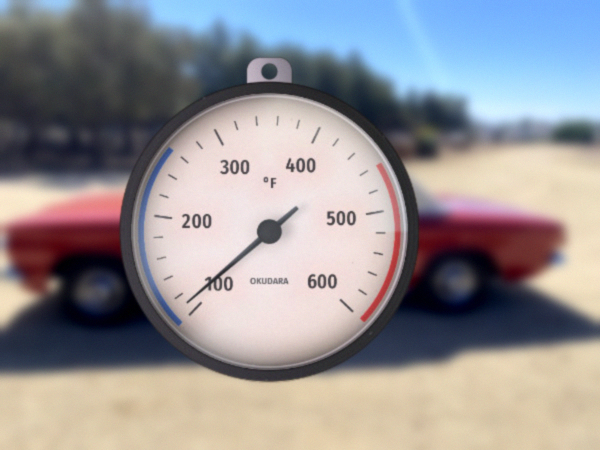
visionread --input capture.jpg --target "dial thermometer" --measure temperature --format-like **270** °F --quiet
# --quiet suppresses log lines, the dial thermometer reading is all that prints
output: **110** °F
